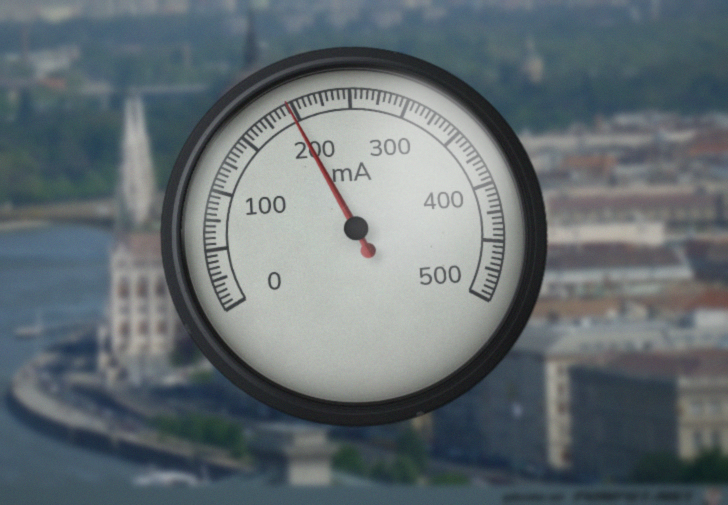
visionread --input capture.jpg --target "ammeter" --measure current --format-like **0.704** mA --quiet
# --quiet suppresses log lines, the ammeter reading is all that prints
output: **195** mA
